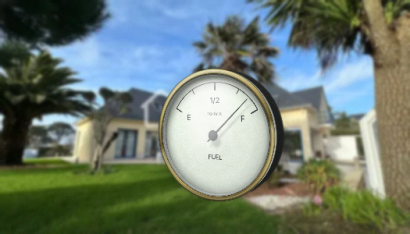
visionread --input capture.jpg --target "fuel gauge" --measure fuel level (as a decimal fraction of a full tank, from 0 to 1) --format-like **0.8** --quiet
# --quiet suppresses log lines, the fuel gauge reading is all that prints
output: **0.875**
